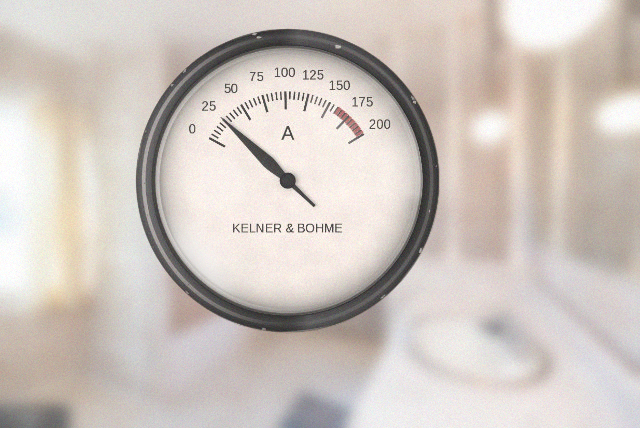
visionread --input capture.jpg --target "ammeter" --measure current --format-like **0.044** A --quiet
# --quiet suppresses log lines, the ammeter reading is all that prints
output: **25** A
